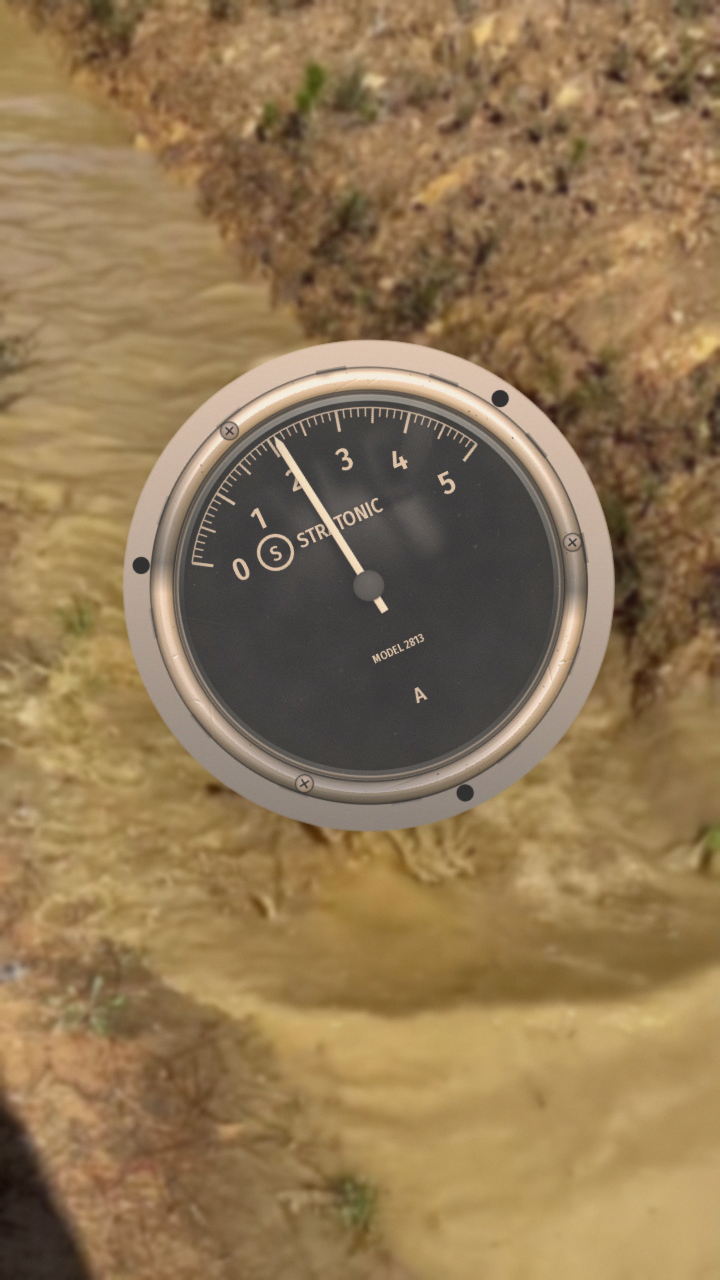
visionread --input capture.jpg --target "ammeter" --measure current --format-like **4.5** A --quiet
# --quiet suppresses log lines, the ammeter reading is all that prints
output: **2.1** A
